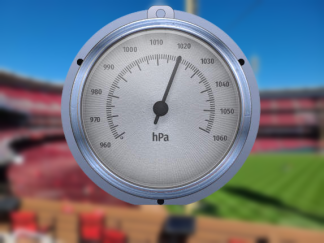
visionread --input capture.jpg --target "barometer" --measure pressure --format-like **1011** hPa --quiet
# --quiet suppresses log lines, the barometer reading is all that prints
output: **1020** hPa
